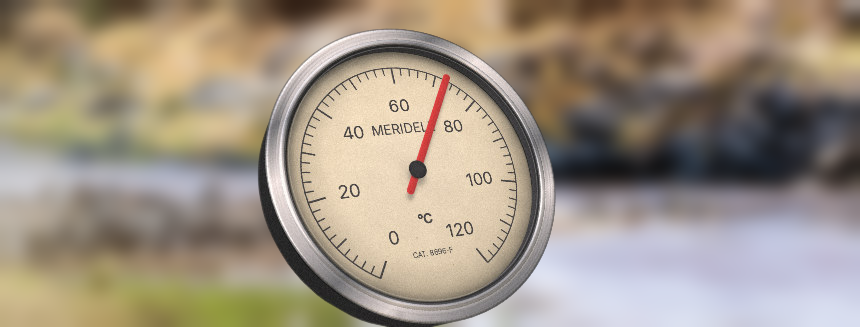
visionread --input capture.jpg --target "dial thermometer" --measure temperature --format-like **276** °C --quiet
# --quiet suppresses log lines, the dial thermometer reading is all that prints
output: **72** °C
